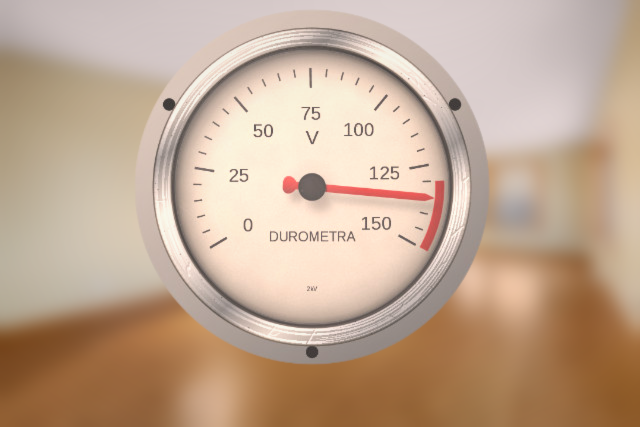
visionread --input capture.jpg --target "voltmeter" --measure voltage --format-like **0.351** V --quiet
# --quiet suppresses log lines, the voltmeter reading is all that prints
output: **135** V
